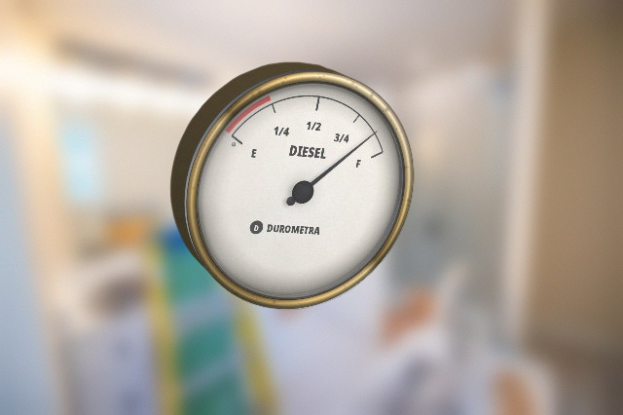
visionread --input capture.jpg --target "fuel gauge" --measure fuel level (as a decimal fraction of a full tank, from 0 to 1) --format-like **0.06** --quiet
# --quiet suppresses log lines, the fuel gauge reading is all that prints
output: **0.875**
